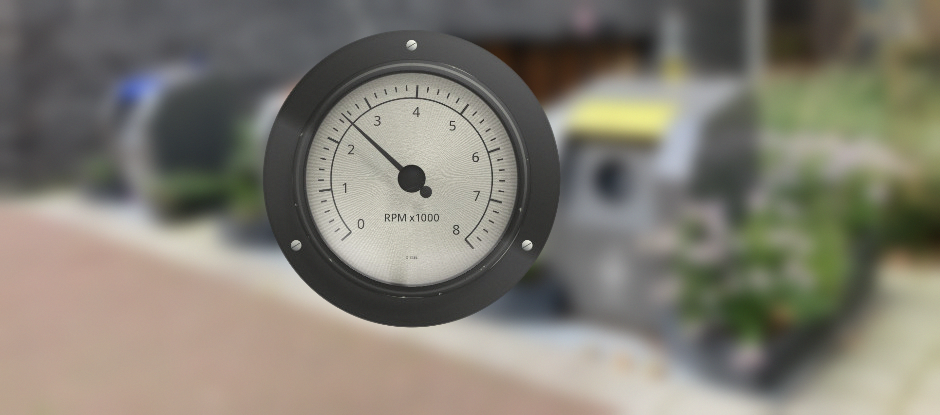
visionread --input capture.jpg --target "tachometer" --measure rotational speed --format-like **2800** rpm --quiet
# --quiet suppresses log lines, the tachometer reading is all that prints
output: **2500** rpm
